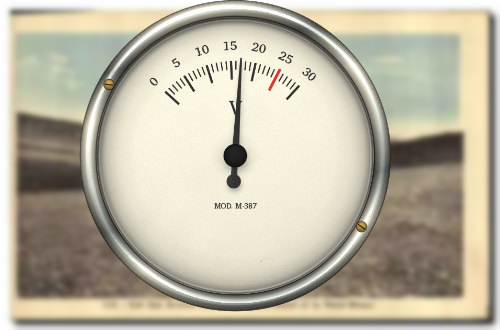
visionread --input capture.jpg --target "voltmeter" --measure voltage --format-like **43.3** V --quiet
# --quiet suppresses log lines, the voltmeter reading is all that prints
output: **17** V
